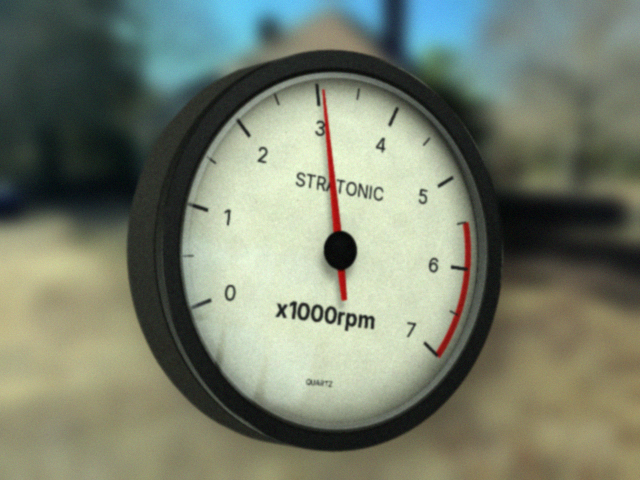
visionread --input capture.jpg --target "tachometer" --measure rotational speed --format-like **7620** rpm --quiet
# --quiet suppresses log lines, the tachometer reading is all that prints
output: **3000** rpm
